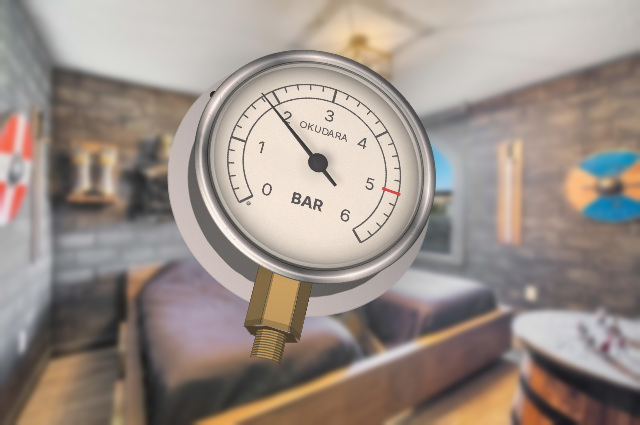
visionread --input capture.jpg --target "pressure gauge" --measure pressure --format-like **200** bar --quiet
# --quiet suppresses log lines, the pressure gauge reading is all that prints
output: **1.8** bar
